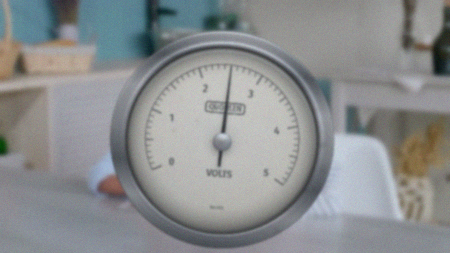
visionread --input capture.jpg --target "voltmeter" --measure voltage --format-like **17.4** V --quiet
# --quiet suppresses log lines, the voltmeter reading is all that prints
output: **2.5** V
